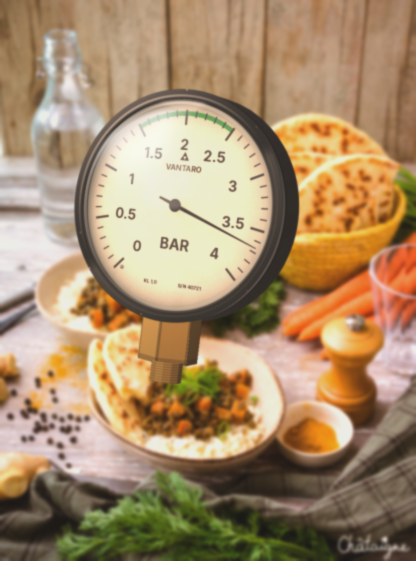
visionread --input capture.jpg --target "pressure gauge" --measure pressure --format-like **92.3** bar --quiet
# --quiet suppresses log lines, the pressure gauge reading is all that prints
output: **3.65** bar
